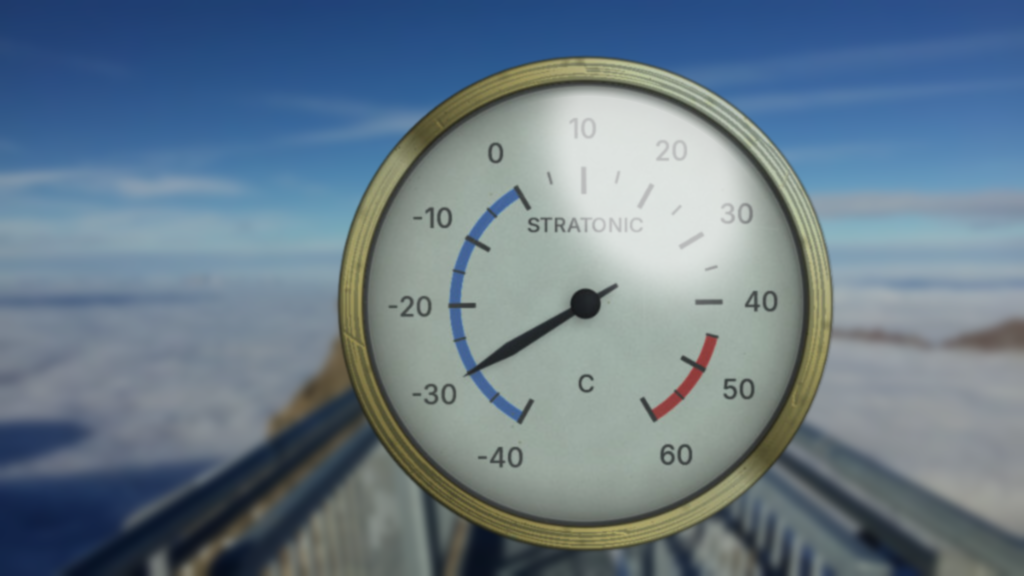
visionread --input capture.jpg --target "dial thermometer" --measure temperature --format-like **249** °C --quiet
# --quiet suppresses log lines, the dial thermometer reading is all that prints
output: **-30** °C
